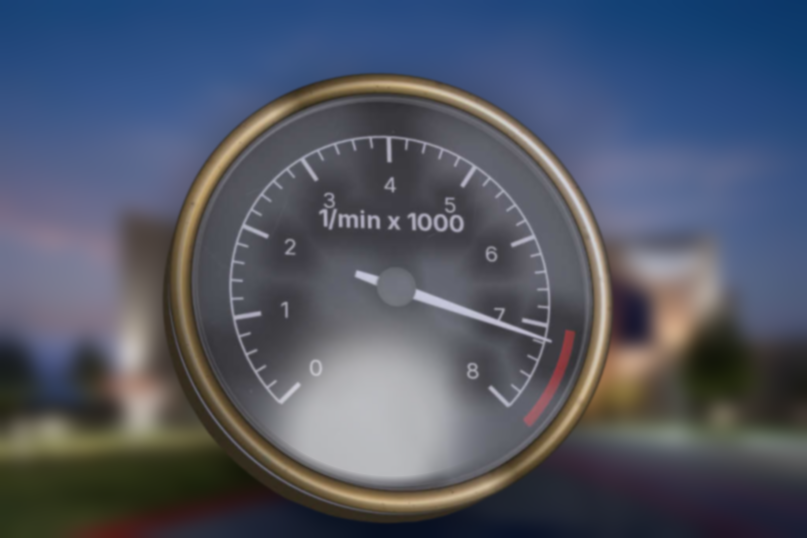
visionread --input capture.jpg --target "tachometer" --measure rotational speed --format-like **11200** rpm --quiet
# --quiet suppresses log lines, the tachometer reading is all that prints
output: **7200** rpm
